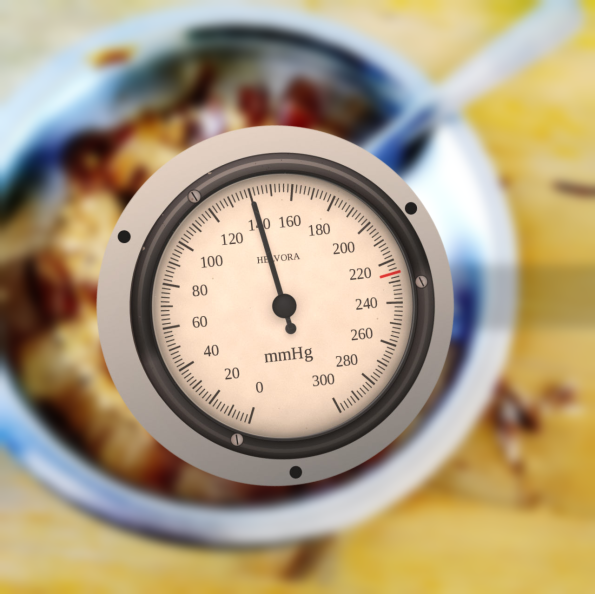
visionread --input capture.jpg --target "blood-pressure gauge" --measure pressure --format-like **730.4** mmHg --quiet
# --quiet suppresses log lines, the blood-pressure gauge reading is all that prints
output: **140** mmHg
